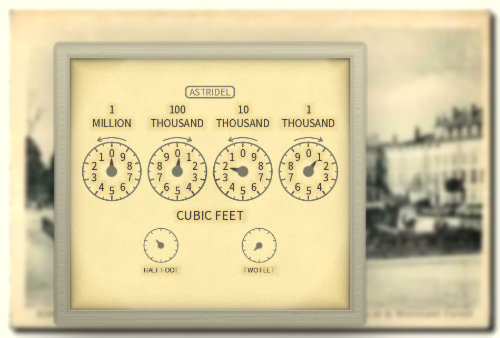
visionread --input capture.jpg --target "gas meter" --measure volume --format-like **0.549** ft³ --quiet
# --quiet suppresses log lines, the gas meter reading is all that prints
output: **2100** ft³
